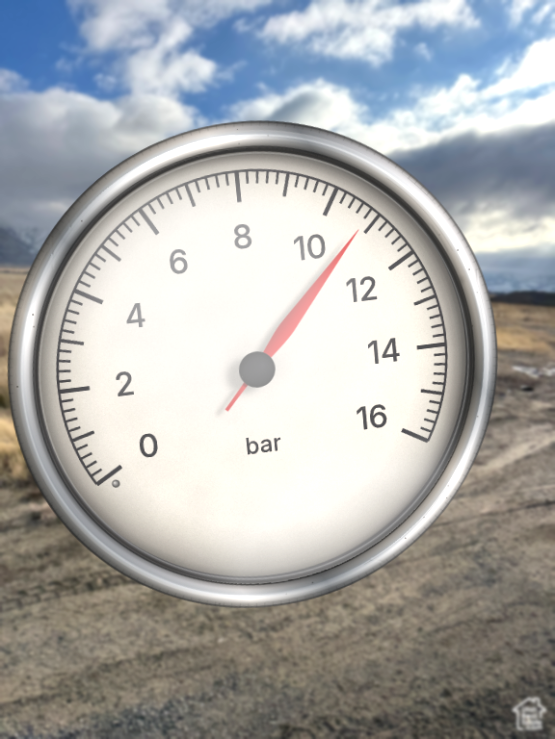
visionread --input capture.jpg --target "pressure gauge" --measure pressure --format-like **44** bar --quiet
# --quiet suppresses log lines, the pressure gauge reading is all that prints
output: **10.8** bar
